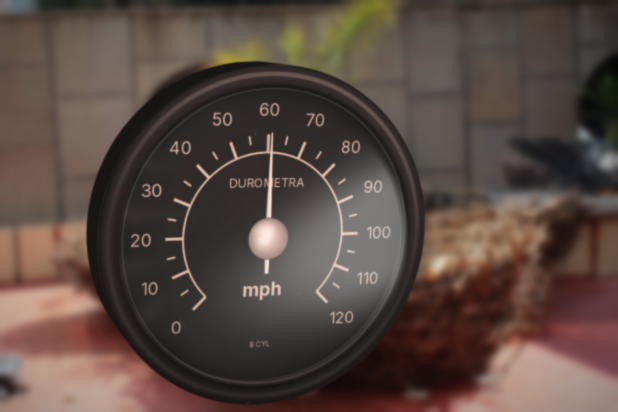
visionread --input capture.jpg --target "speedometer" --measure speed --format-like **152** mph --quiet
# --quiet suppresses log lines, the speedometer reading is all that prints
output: **60** mph
